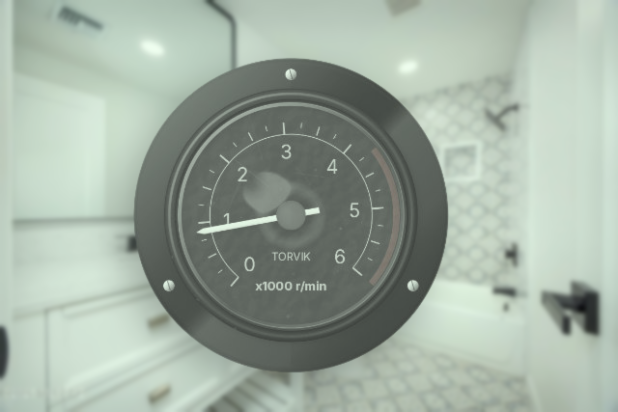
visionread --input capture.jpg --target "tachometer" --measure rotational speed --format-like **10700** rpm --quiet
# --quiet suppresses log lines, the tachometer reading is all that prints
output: **875** rpm
